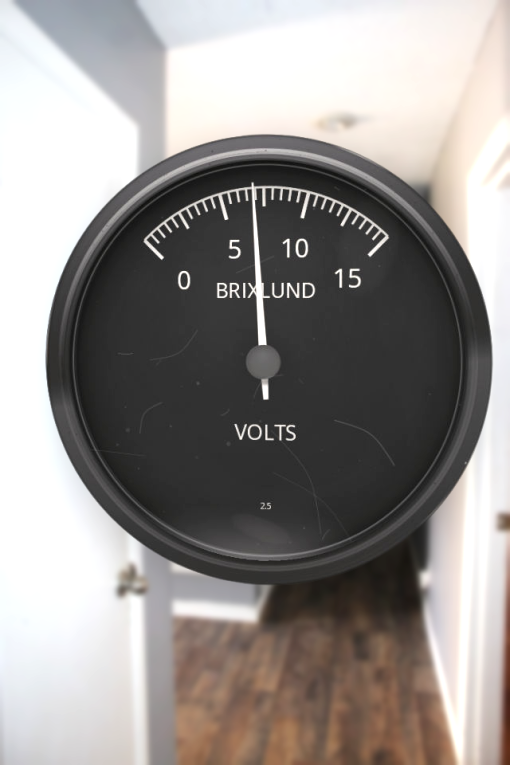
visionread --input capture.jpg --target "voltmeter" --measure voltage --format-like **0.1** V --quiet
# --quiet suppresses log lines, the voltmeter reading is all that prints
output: **7** V
